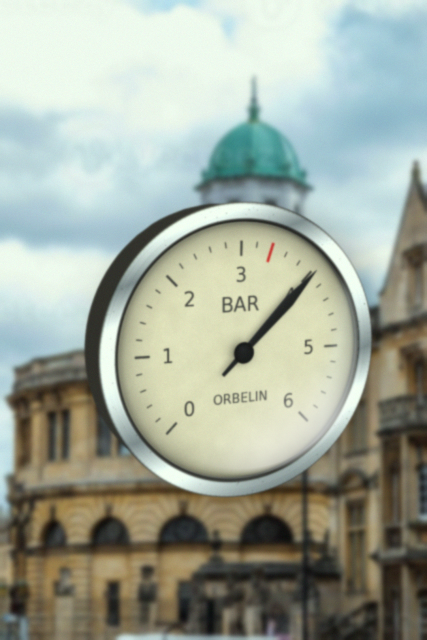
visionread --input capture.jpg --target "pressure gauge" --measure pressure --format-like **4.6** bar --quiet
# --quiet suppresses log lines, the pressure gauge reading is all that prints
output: **4** bar
